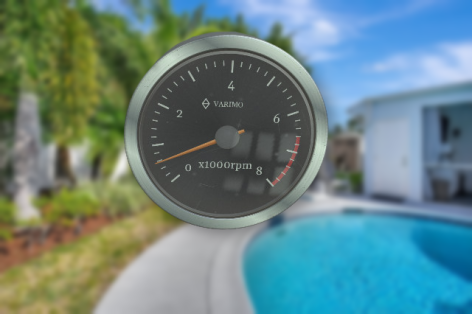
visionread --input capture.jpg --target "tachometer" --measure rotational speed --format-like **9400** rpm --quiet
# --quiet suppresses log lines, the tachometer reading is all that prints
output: **600** rpm
